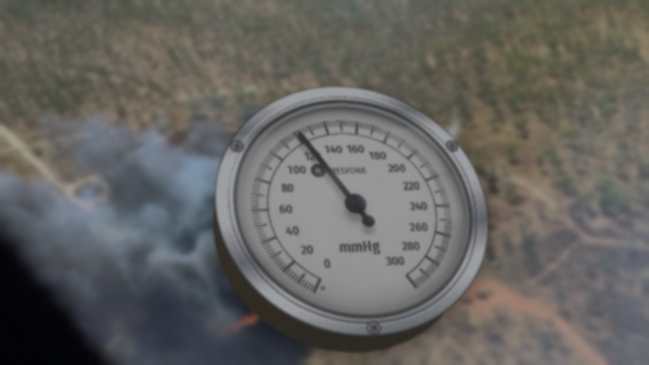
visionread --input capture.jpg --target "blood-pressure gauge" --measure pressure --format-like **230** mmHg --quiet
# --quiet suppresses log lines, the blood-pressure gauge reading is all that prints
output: **120** mmHg
